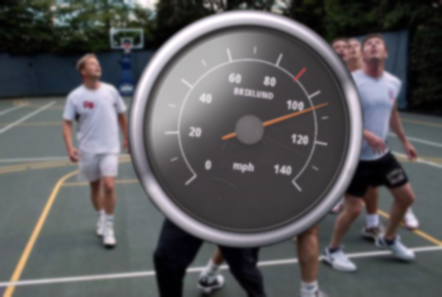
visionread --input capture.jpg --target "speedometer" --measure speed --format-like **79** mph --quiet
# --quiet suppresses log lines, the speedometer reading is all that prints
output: **105** mph
